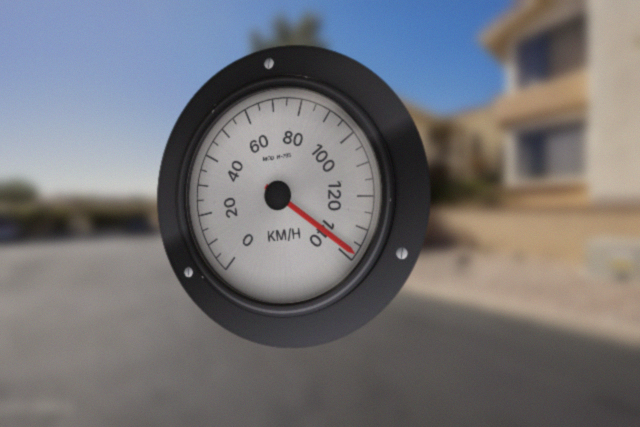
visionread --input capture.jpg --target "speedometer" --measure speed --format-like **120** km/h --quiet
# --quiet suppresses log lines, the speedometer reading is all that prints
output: **137.5** km/h
